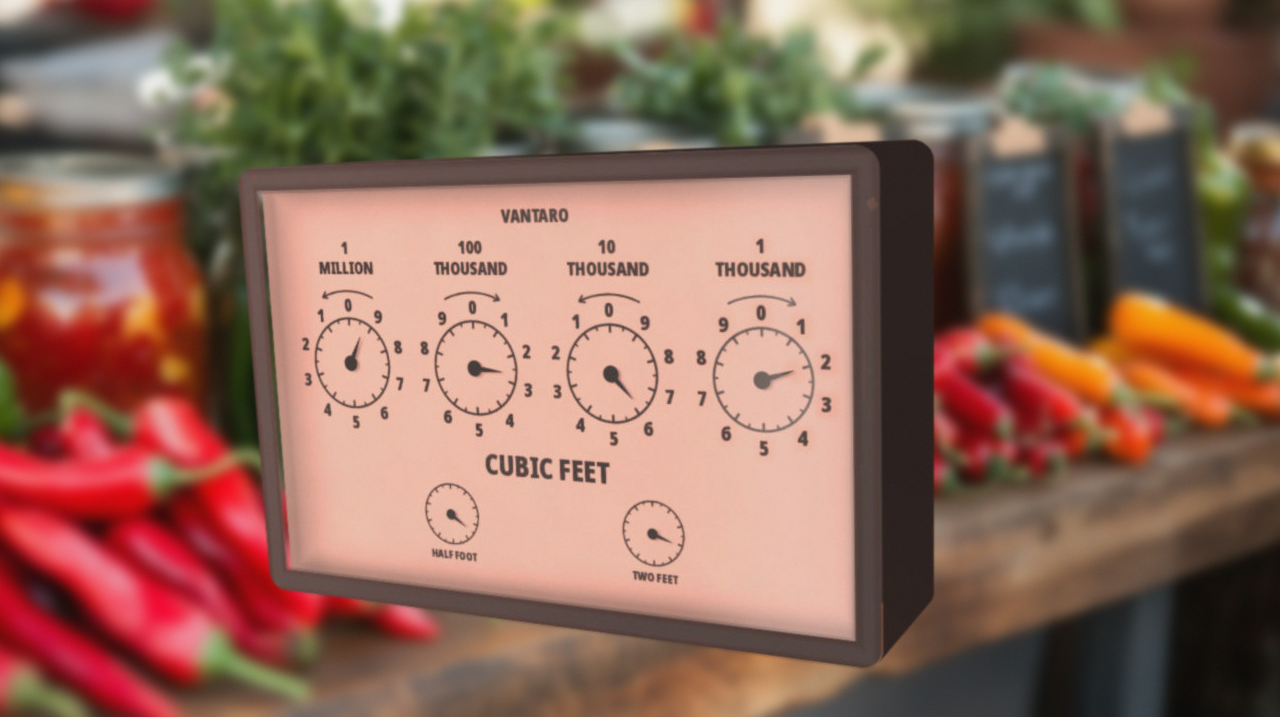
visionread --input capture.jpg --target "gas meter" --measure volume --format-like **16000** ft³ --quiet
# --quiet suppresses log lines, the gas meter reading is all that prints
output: **926200** ft³
